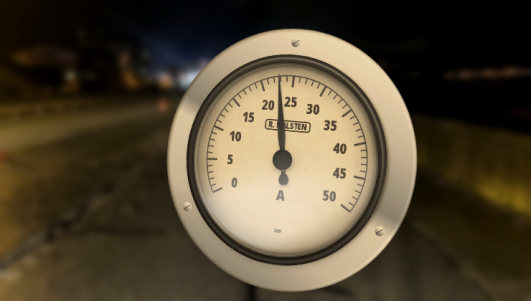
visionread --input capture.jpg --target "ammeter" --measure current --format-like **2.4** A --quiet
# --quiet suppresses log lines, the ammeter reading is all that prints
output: **23** A
